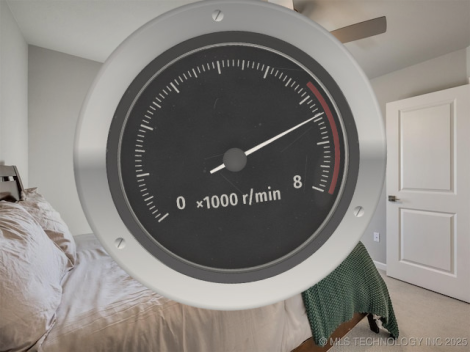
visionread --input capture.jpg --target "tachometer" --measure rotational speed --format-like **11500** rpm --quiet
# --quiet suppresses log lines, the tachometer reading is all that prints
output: **6400** rpm
